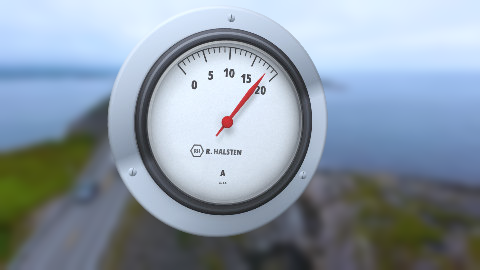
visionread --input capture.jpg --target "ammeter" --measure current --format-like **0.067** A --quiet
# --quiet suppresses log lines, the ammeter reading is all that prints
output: **18** A
